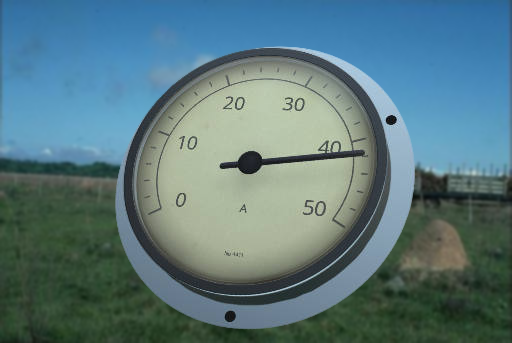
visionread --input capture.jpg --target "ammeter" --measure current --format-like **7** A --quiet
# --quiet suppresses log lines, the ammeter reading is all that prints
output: **42** A
